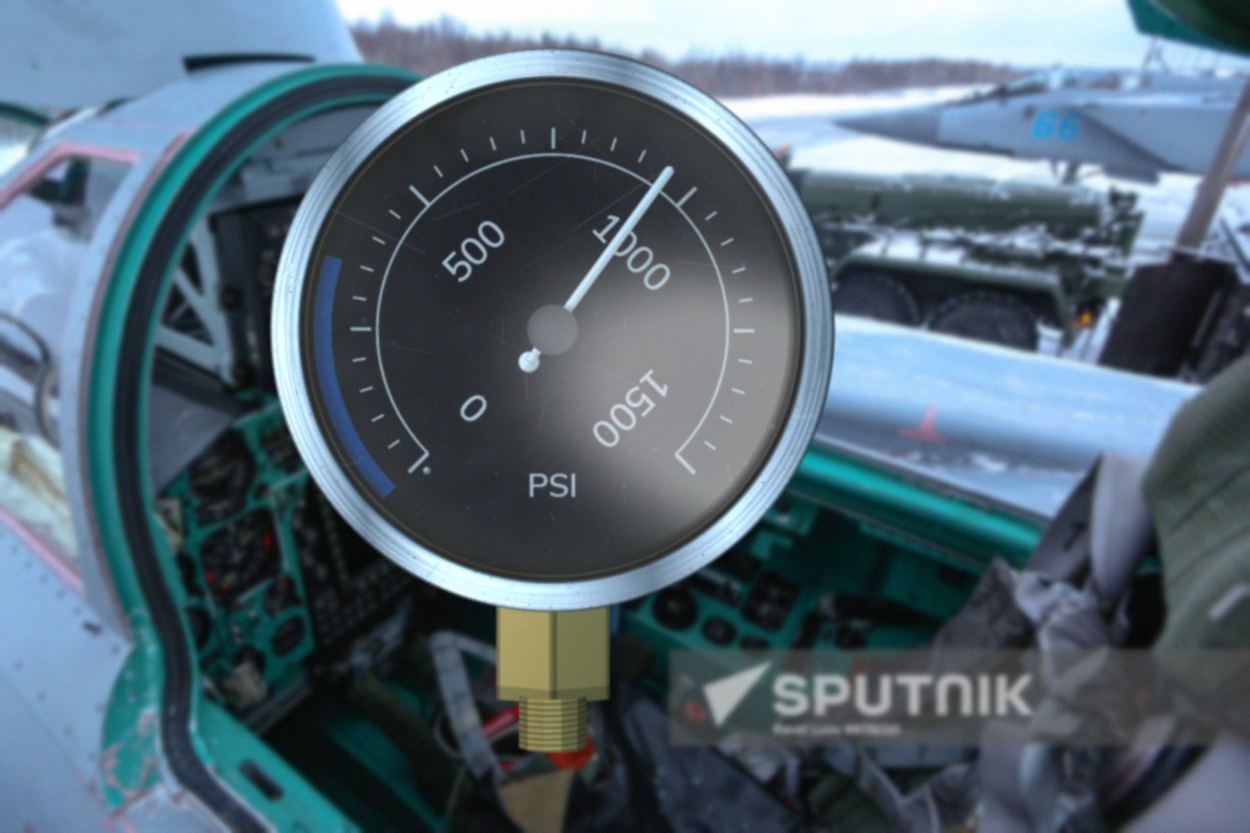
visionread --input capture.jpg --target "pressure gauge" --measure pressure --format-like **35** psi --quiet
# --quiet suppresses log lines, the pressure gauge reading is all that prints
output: **950** psi
